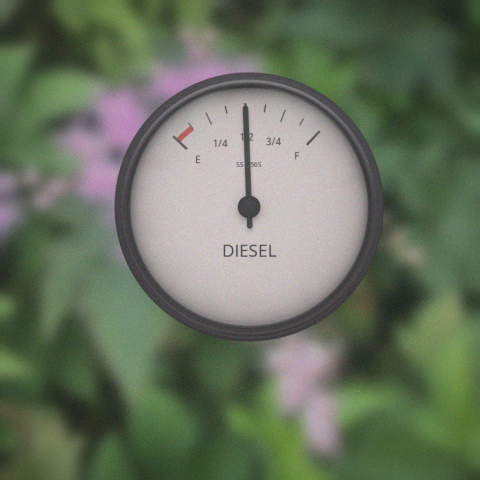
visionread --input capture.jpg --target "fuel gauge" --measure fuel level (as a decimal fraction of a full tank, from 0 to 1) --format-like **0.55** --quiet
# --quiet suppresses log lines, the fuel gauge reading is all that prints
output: **0.5**
